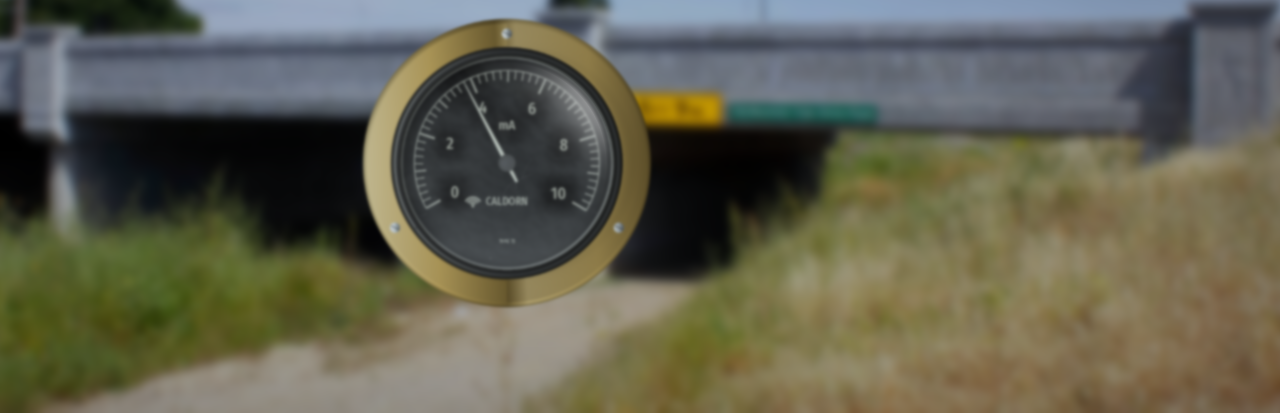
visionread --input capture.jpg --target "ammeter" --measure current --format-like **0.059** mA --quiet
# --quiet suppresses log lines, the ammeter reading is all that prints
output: **3.8** mA
